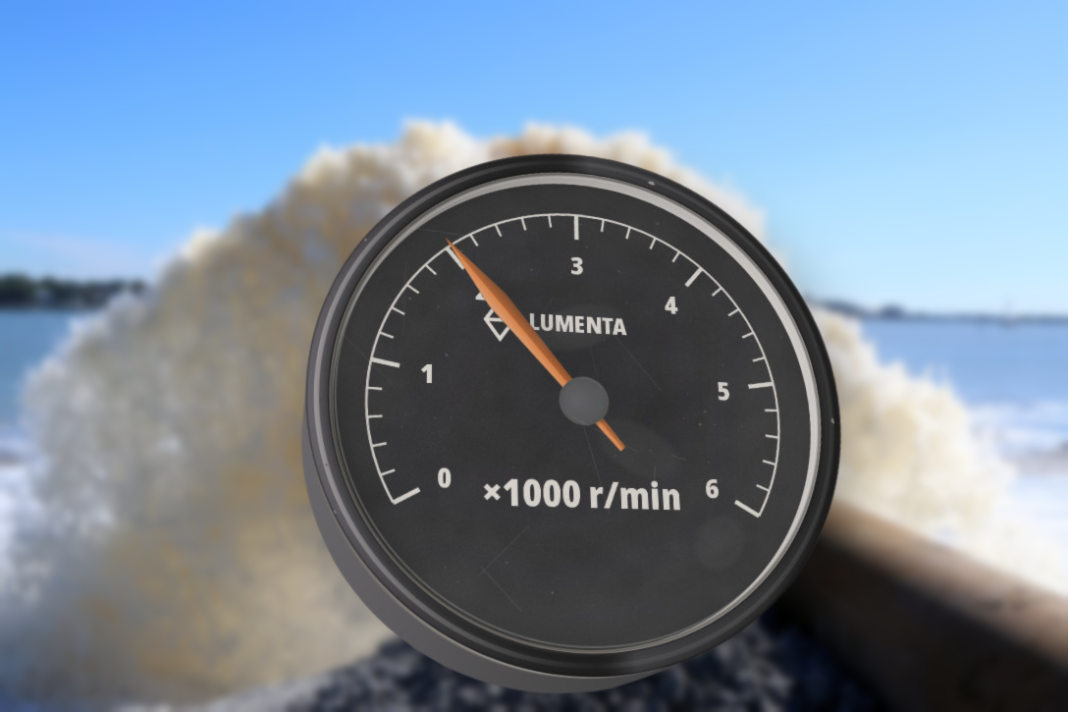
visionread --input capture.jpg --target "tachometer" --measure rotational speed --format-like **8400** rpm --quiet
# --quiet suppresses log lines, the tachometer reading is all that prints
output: **2000** rpm
